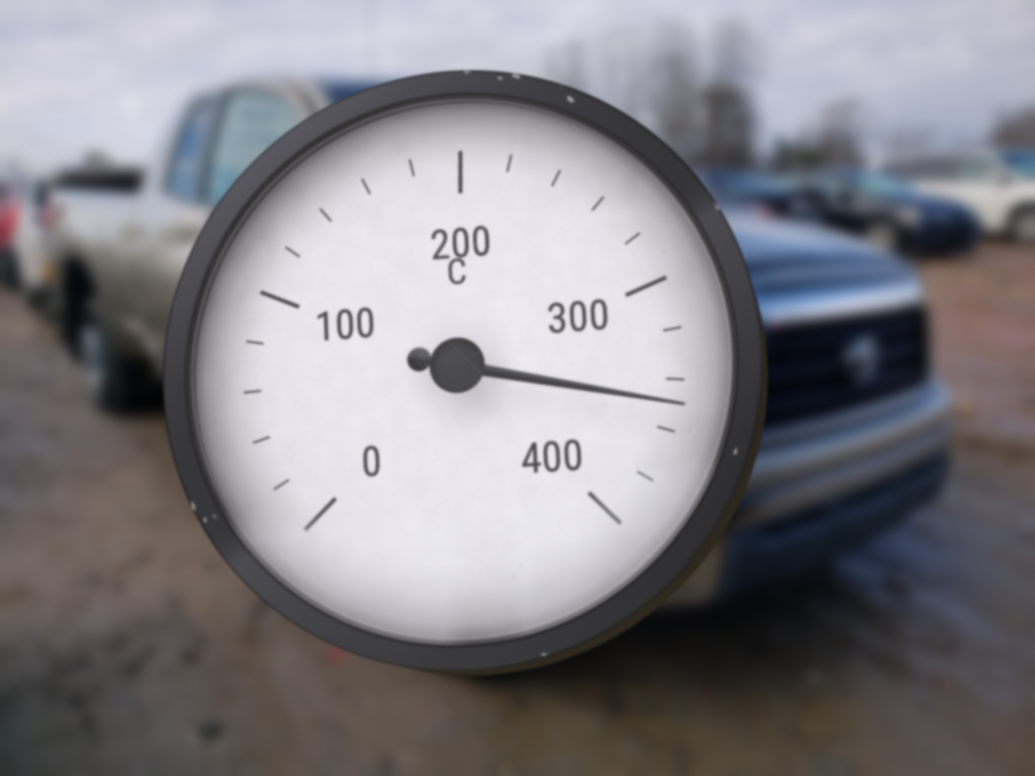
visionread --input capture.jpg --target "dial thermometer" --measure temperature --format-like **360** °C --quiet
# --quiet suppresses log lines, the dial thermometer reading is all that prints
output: **350** °C
